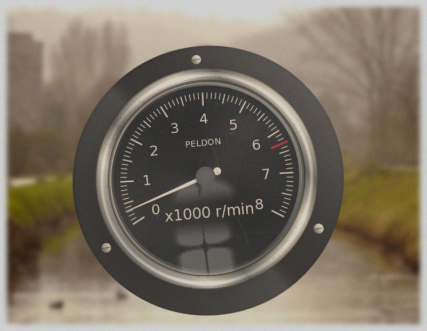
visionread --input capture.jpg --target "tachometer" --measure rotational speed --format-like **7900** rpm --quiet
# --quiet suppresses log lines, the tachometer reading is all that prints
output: **300** rpm
